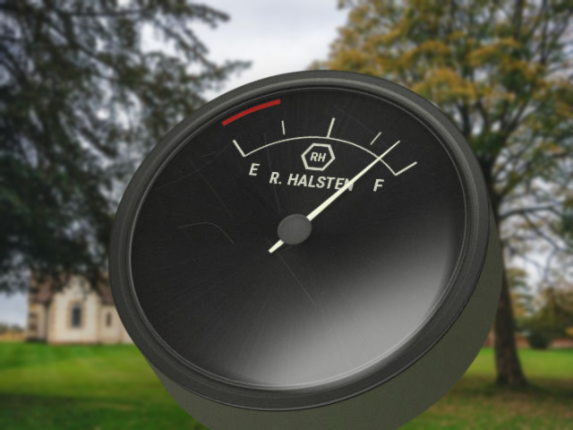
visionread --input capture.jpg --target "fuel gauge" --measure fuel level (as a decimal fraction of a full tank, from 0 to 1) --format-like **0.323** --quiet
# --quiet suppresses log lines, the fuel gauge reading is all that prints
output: **0.875**
